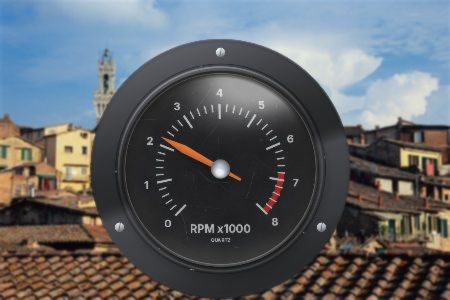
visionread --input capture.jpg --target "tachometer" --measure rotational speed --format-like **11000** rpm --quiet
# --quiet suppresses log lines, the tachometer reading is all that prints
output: **2200** rpm
